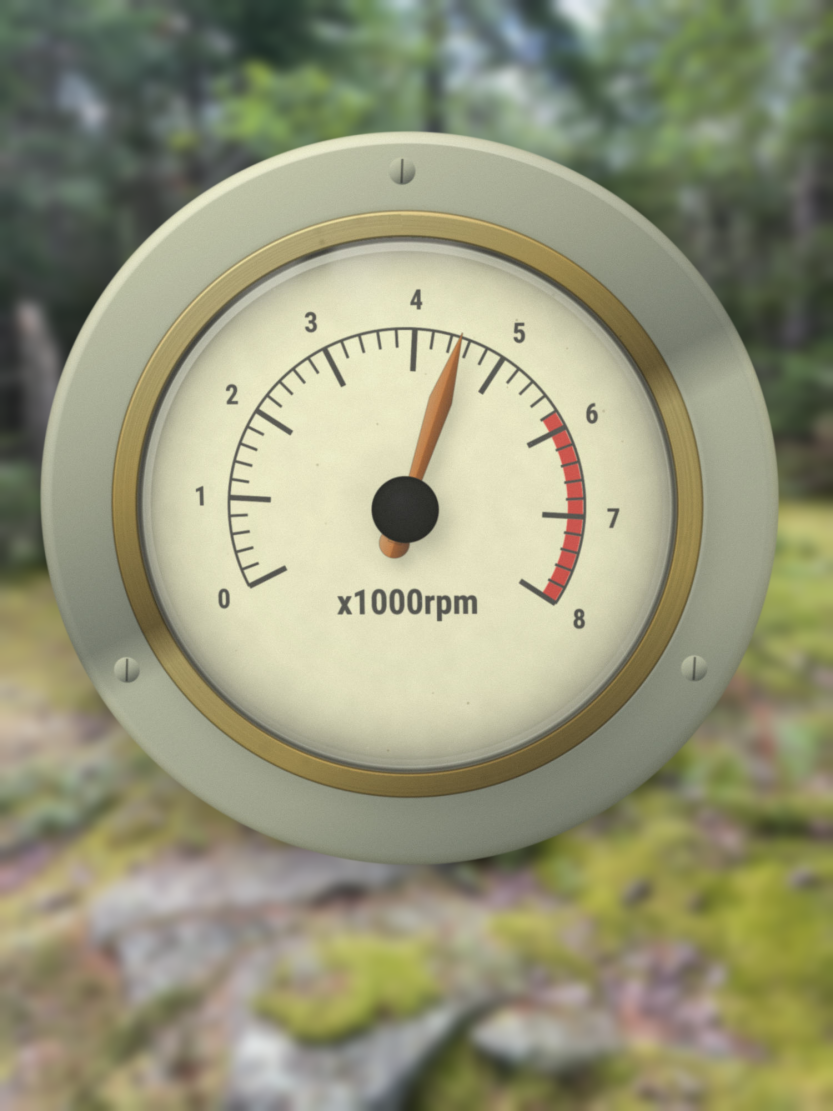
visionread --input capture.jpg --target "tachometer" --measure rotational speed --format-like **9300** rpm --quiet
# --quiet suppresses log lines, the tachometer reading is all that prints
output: **4500** rpm
